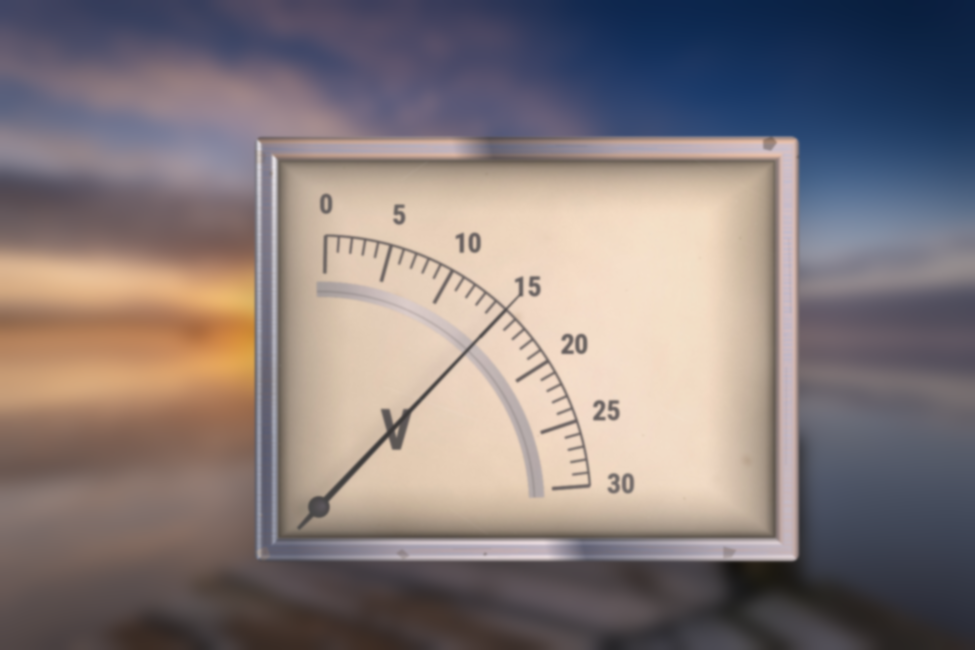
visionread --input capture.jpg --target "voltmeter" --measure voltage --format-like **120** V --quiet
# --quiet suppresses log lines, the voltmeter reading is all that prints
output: **15** V
